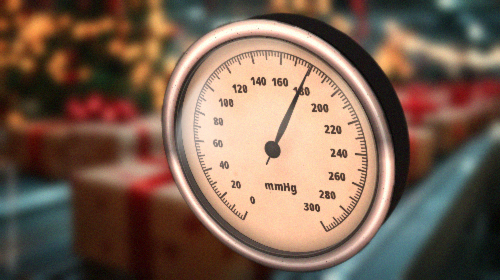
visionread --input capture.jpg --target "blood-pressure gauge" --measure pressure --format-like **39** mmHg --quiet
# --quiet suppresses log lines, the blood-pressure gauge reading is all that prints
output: **180** mmHg
